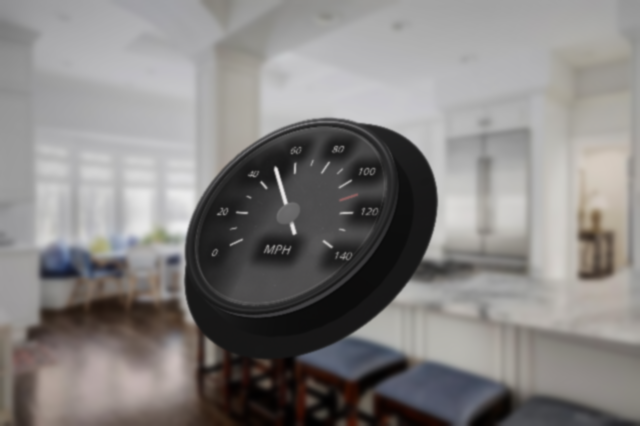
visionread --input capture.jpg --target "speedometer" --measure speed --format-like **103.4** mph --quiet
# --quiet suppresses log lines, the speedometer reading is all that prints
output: **50** mph
